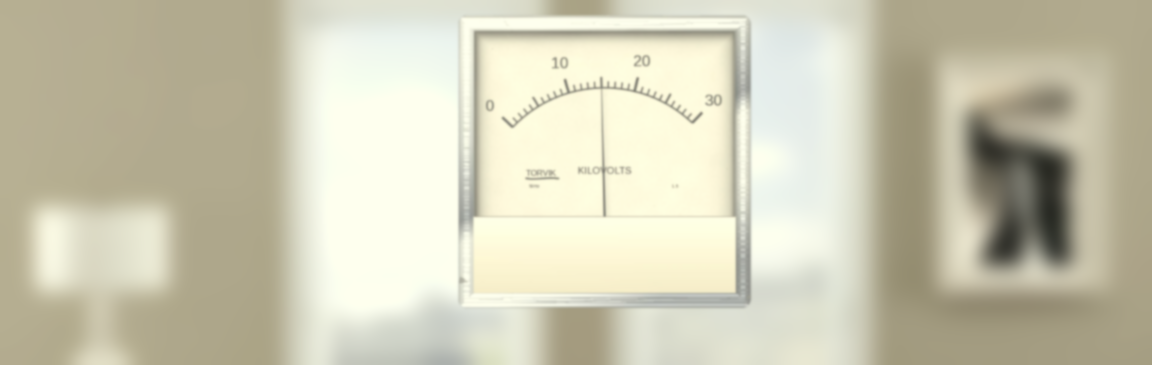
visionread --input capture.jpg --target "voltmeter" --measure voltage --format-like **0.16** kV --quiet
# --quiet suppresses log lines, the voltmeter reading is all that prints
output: **15** kV
